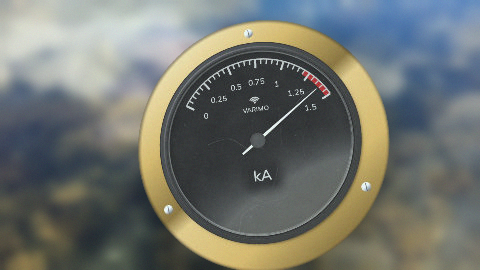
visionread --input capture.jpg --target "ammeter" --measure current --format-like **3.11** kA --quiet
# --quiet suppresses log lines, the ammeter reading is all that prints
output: **1.4** kA
